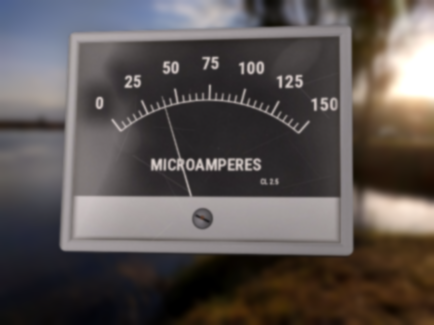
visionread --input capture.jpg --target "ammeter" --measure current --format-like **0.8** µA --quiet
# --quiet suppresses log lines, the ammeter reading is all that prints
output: **40** µA
